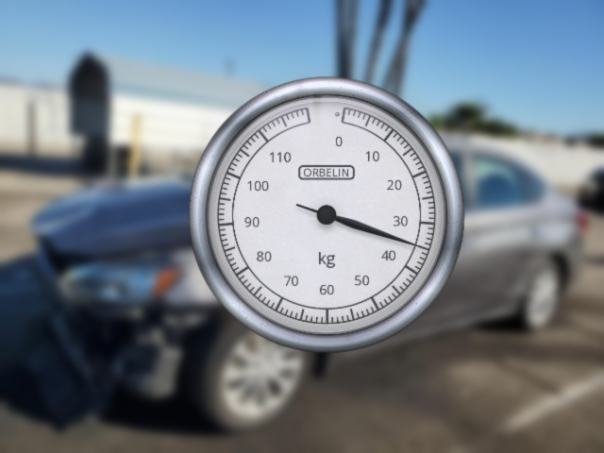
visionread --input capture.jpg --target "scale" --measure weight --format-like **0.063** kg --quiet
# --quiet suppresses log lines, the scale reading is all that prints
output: **35** kg
